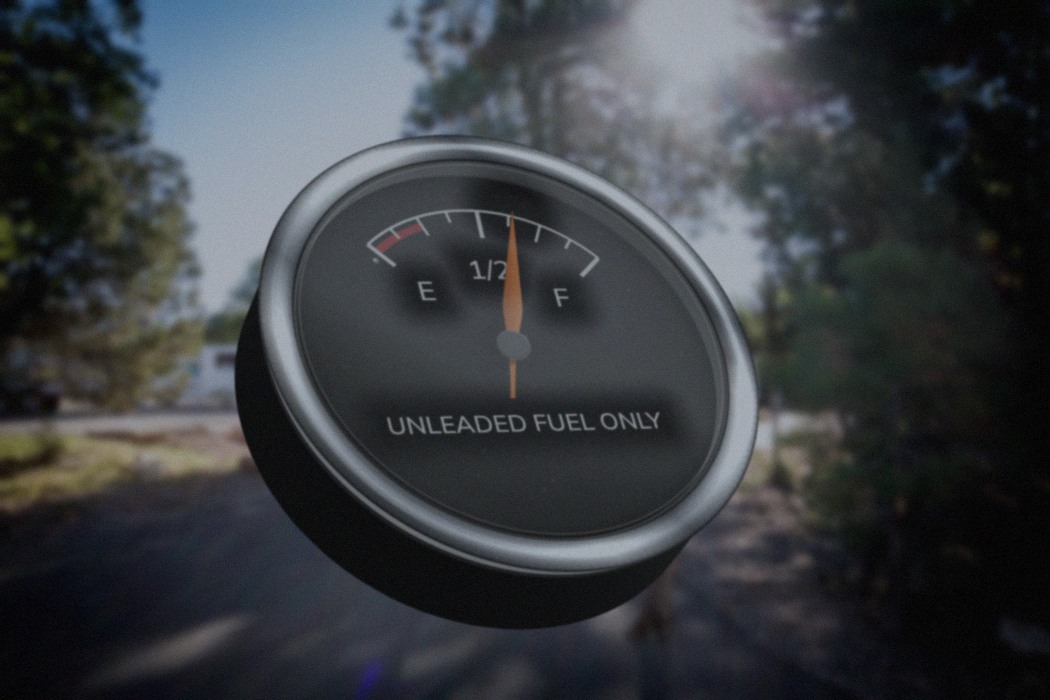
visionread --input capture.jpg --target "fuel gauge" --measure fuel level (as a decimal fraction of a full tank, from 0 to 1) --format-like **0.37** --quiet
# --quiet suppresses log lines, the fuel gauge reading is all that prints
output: **0.625**
